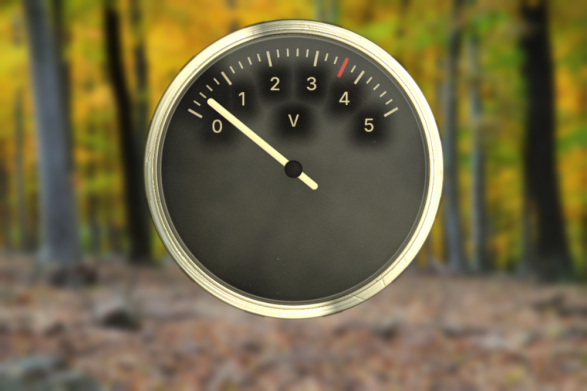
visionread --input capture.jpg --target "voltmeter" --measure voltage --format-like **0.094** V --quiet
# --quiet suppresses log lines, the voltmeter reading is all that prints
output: **0.4** V
